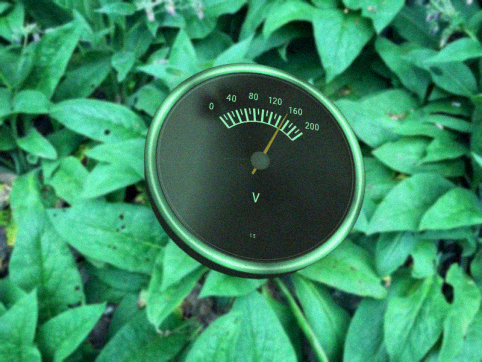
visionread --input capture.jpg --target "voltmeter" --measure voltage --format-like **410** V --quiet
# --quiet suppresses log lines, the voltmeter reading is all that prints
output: **150** V
